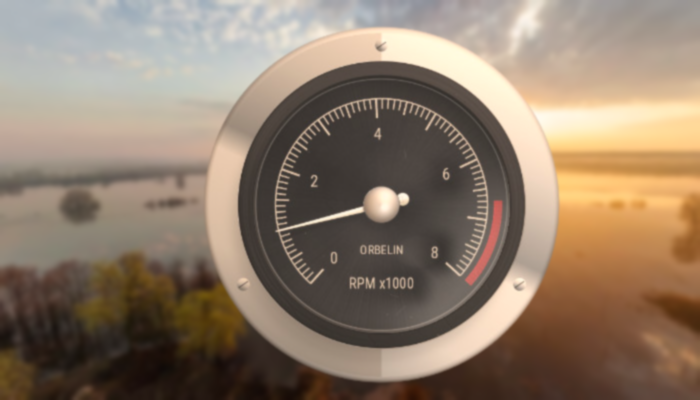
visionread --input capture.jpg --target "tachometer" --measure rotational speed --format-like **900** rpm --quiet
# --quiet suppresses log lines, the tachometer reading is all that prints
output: **1000** rpm
